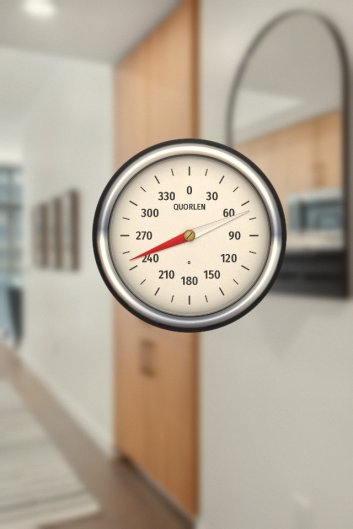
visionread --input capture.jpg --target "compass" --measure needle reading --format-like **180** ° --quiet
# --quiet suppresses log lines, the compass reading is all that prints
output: **247.5** °
